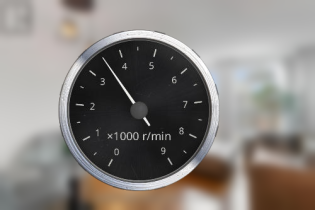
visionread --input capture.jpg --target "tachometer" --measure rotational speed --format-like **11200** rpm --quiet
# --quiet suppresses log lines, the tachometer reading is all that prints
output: **3500** rpm
